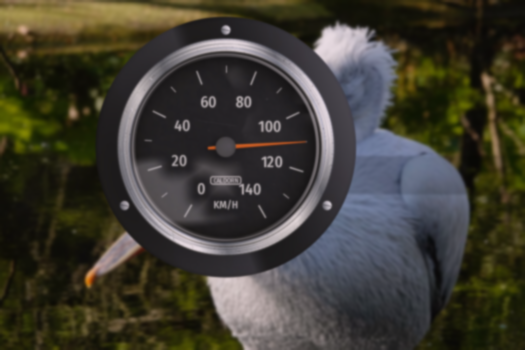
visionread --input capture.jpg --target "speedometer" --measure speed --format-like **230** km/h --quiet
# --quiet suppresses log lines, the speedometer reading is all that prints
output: **110** km/h
